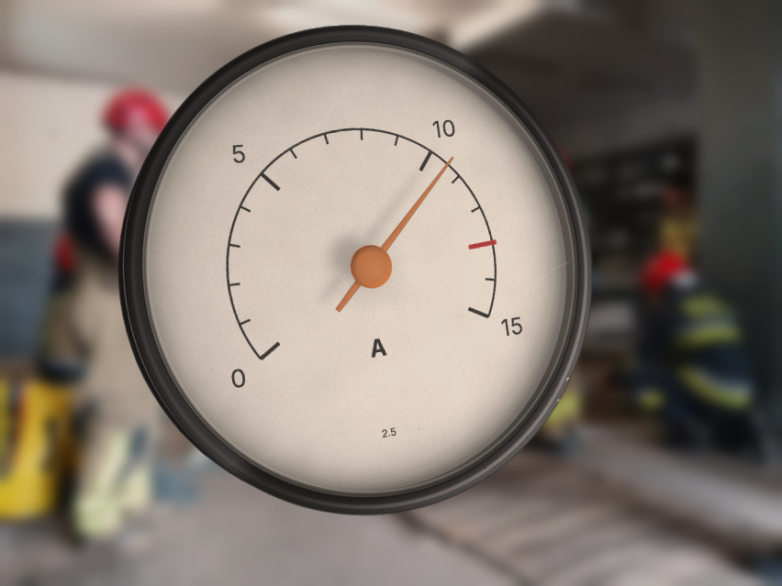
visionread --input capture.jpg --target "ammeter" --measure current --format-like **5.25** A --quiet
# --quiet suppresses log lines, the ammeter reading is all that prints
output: **10.5** A
